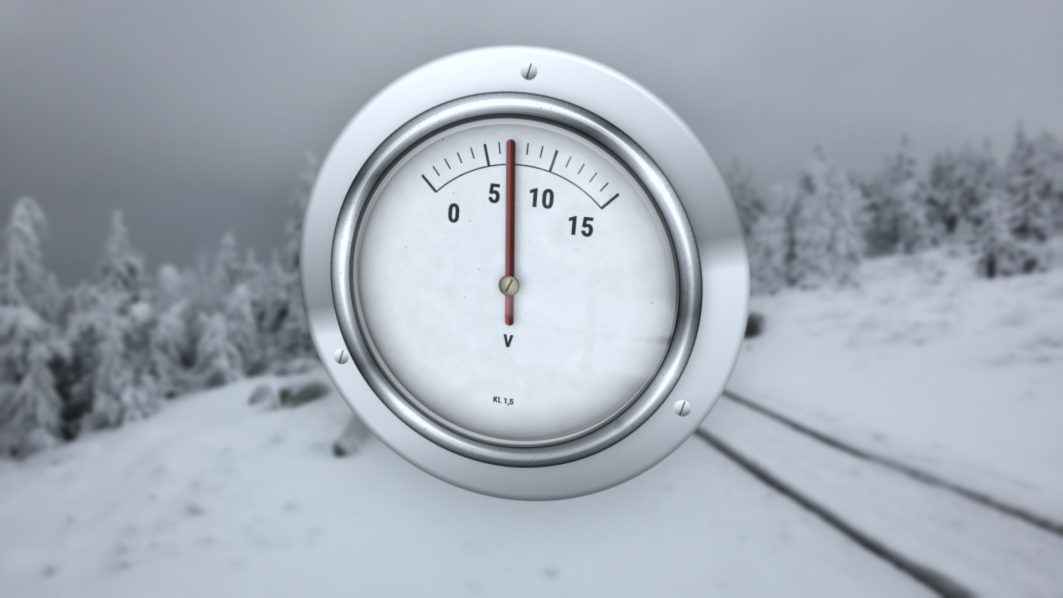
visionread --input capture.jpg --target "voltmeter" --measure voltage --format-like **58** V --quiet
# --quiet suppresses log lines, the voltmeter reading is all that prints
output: **7** V
